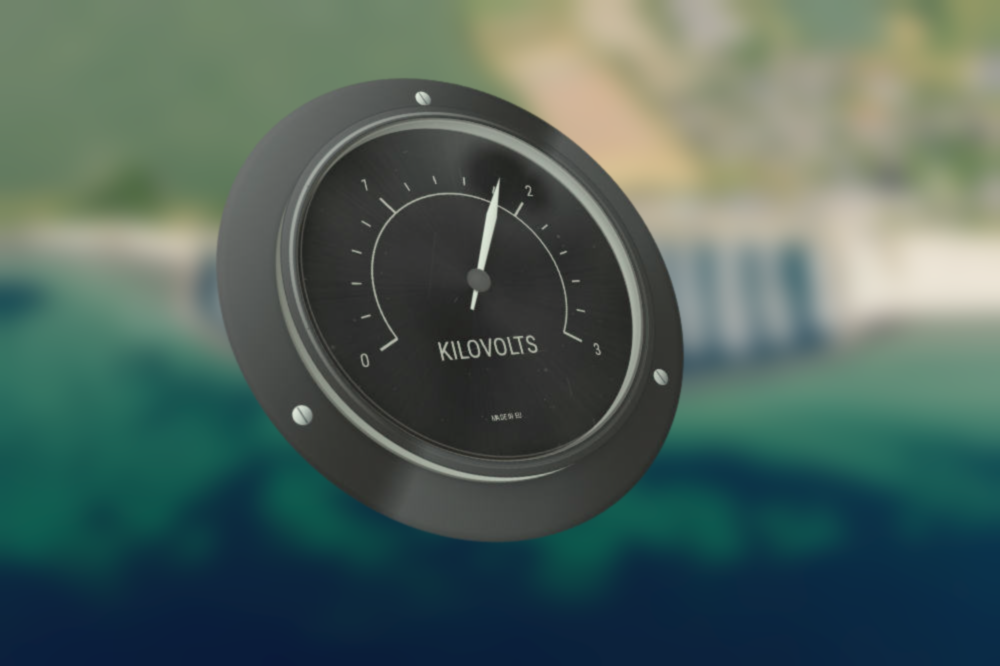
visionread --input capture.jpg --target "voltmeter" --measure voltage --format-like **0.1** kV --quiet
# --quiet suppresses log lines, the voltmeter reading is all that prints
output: **1.8** kV
